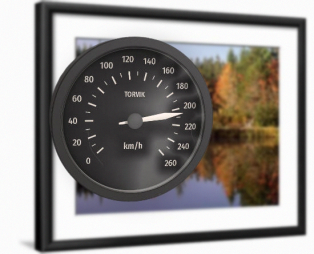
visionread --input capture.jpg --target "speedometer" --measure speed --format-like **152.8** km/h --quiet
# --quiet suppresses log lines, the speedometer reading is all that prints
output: **205** km/h
